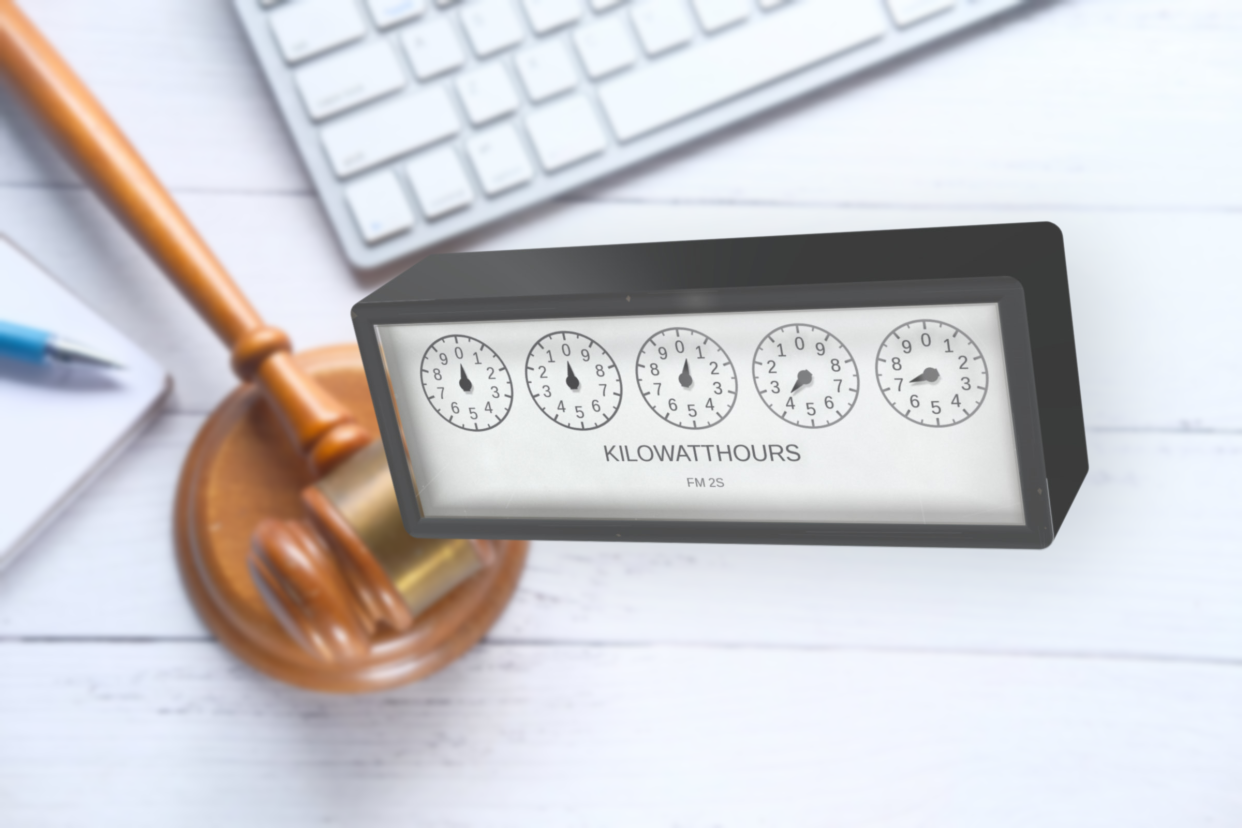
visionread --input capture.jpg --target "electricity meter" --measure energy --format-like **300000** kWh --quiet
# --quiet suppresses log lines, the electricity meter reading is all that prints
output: **37** kWh
